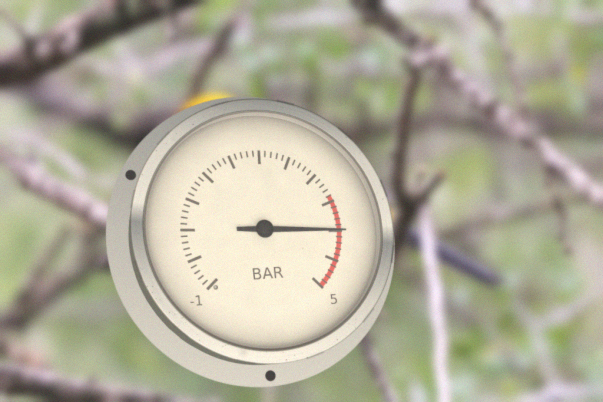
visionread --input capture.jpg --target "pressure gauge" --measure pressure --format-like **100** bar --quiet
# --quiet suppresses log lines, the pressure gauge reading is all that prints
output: **4** bar
